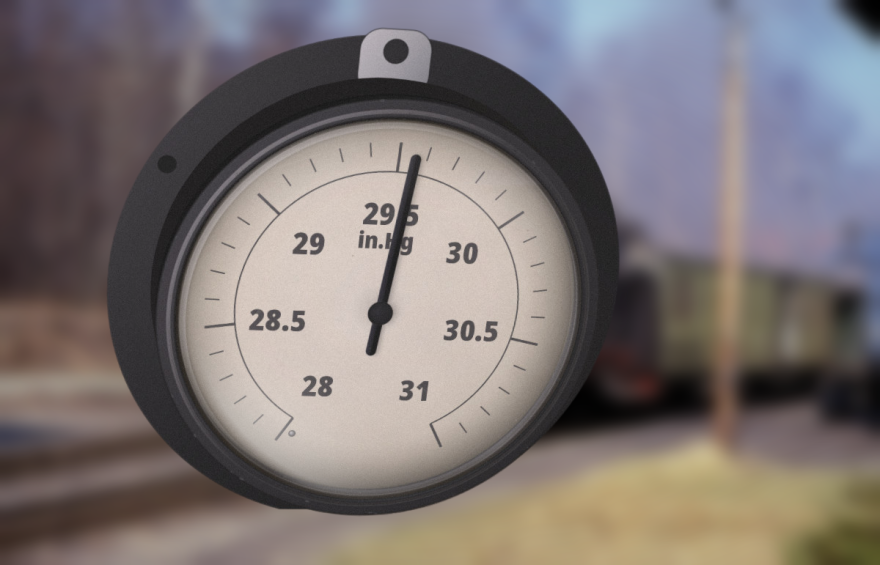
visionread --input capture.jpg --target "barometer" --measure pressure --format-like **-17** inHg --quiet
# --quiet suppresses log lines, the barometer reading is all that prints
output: **29.55** inHg
